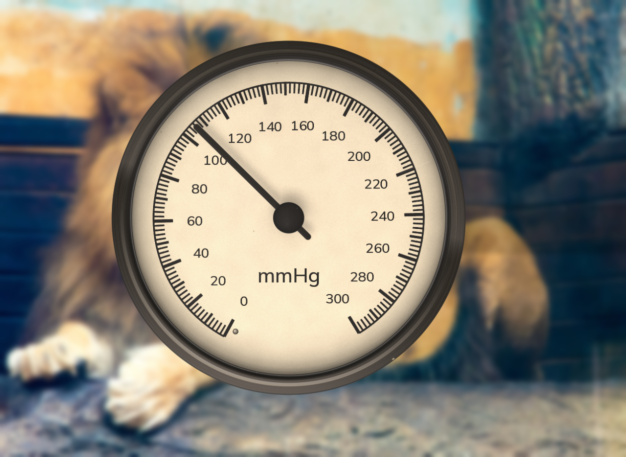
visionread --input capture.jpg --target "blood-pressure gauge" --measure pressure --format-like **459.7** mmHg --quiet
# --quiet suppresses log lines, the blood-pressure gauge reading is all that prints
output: **106** mmHg
